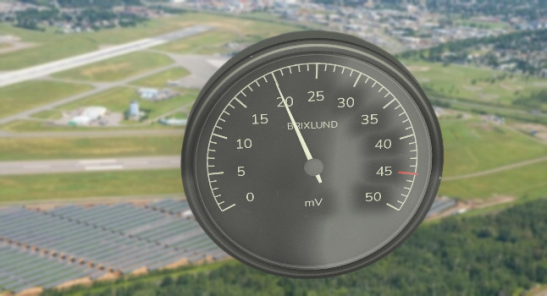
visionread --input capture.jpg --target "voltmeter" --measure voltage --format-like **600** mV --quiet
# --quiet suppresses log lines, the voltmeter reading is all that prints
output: **20** mV
